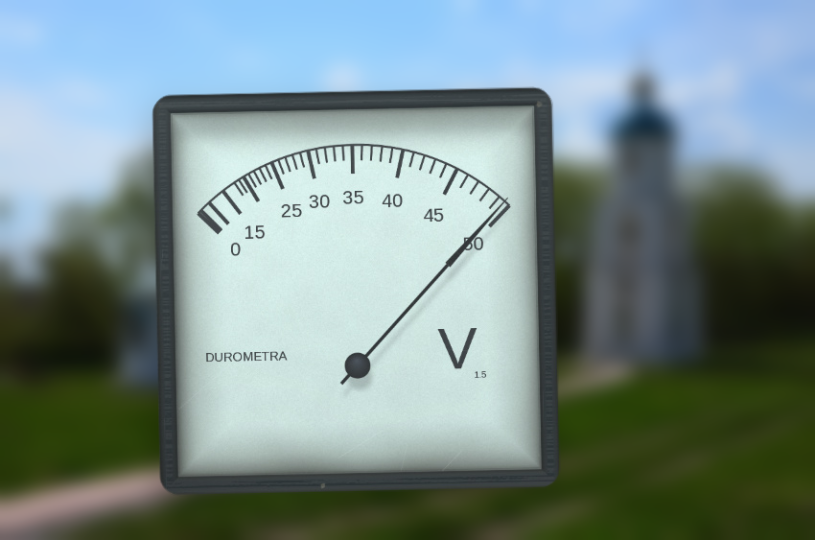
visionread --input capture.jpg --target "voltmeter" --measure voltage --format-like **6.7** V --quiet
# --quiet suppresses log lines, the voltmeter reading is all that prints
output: **49.5** V
